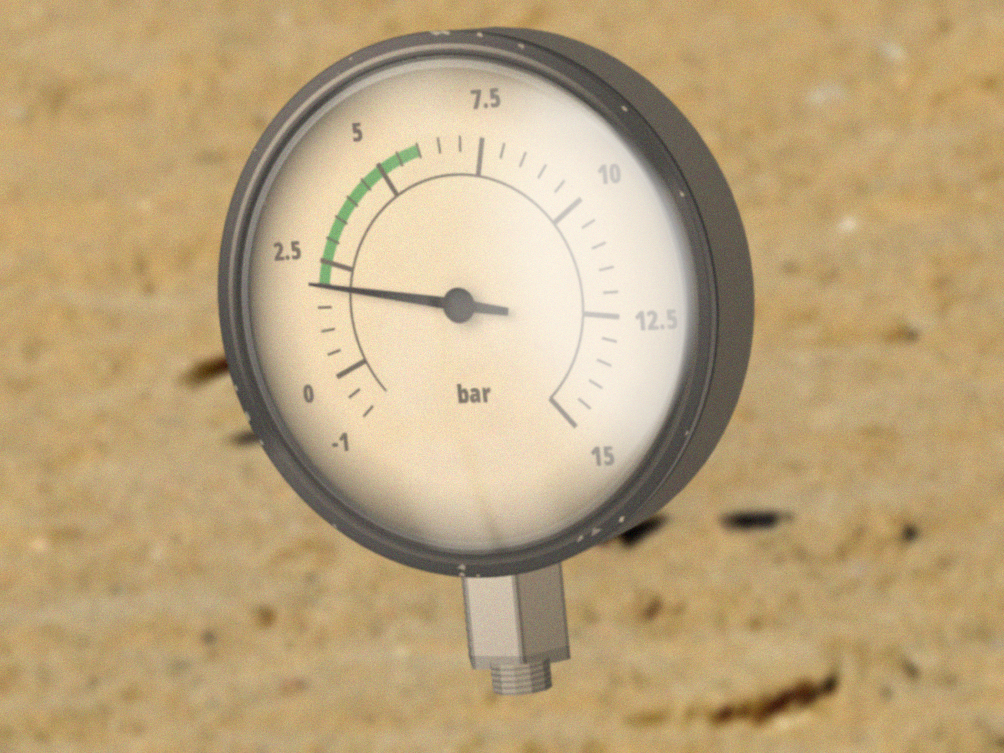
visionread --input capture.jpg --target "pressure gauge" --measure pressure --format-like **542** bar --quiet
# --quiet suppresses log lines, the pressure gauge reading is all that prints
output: **2** bar
